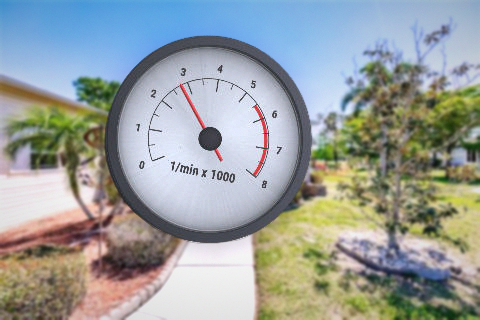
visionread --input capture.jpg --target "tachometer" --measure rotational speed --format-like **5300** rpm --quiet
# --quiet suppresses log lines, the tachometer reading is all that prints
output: **2750** rpm
